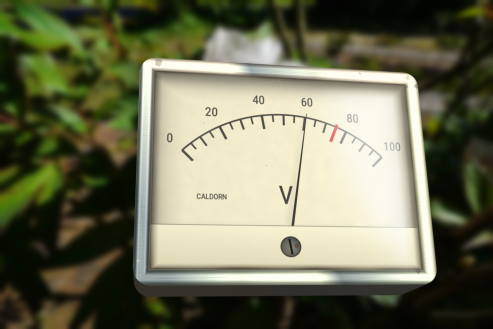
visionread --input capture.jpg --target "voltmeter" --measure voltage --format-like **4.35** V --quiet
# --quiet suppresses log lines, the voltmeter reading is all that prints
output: **60** V
